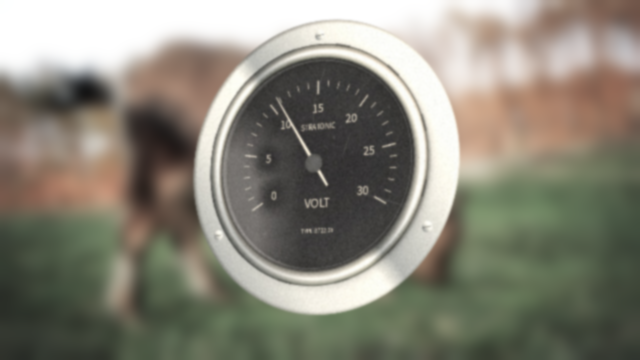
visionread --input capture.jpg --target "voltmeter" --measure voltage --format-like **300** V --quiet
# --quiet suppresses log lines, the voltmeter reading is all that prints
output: **11** V
